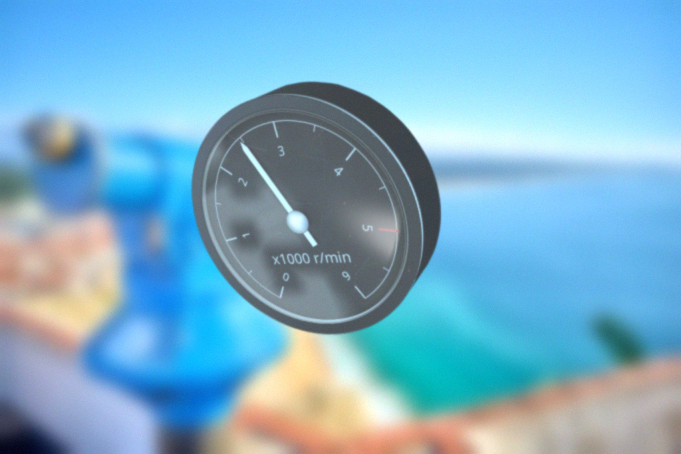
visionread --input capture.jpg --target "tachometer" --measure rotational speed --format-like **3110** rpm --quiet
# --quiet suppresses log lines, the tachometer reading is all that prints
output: **2500** rpm
